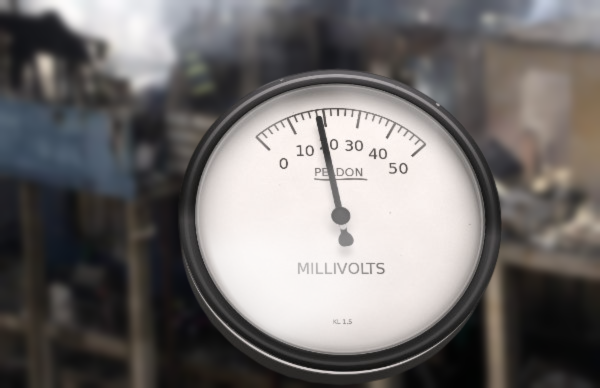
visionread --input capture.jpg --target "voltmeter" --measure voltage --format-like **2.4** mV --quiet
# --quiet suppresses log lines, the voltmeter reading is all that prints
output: **18** mV
